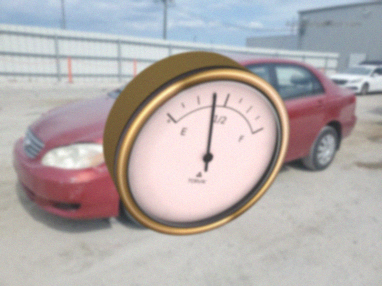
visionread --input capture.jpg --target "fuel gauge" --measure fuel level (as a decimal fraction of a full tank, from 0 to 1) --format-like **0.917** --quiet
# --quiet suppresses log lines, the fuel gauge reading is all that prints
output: **0.375**
